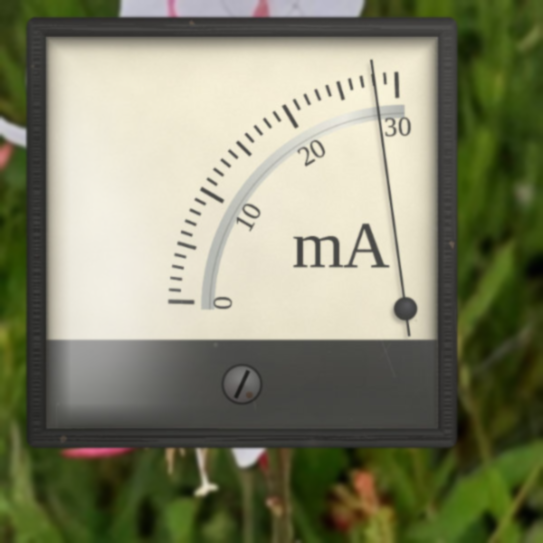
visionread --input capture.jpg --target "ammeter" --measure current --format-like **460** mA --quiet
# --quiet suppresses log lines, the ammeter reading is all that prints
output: **28** mA
